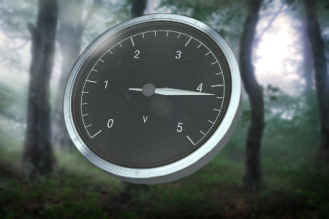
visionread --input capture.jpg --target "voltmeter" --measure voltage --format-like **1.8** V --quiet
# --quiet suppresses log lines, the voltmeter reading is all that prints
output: **4.2** V
